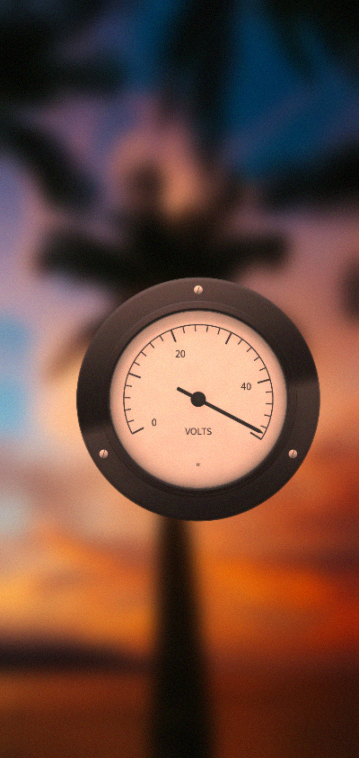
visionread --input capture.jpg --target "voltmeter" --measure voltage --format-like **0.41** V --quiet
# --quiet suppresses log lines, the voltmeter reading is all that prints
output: **49** V
